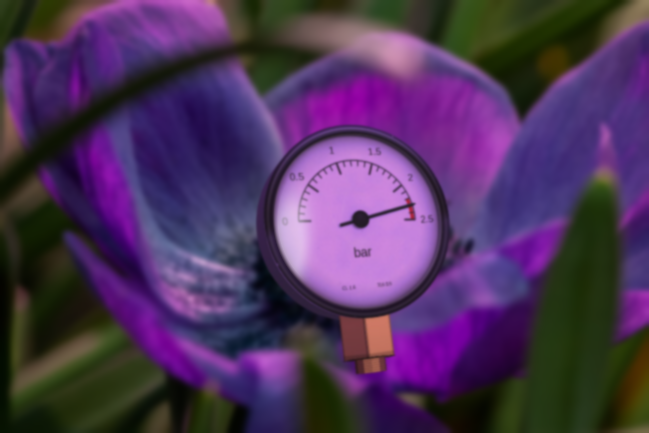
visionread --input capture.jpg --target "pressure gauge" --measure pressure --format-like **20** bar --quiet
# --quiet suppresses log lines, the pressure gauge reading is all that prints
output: **2.3** bar
